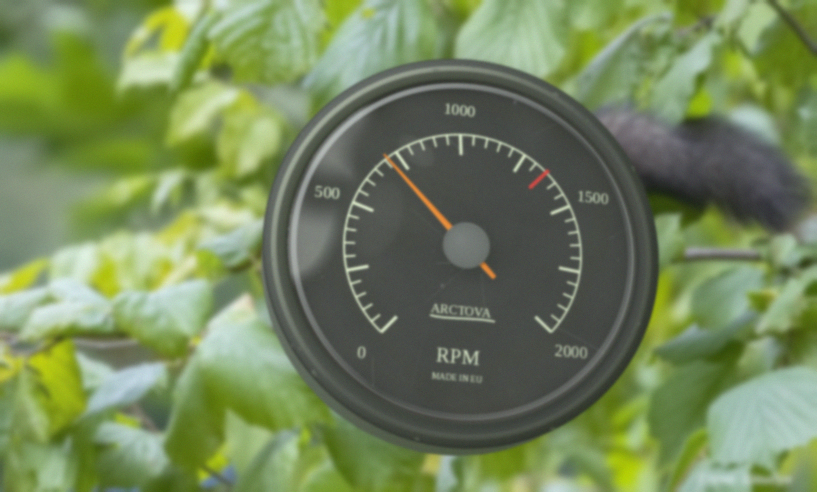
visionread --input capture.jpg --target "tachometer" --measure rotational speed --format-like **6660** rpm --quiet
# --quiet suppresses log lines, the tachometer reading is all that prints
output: **700** rpm
